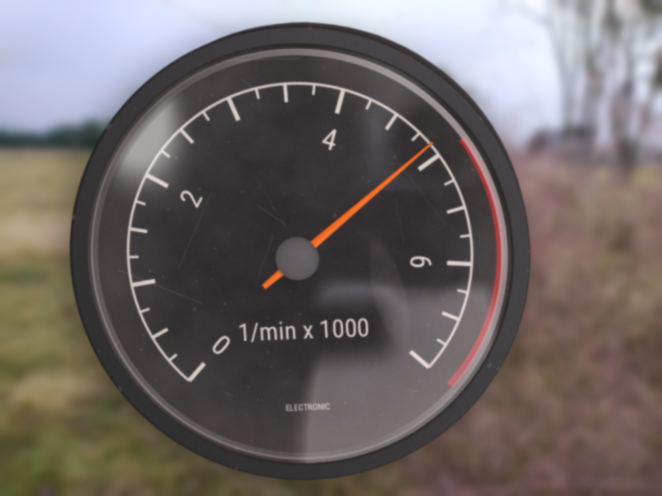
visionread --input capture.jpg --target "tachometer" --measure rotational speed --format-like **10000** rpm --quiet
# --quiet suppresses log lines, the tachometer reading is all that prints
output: **4875** rpm
